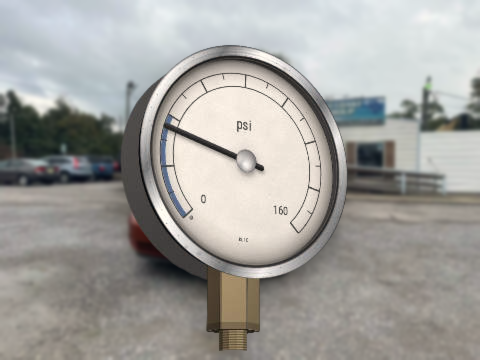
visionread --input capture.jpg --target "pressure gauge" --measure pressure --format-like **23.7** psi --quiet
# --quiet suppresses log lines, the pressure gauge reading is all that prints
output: **35** psi
